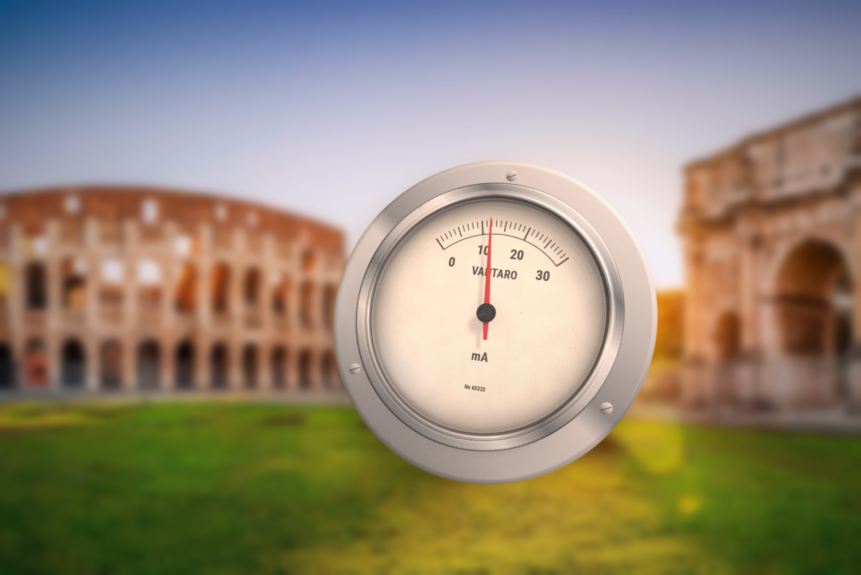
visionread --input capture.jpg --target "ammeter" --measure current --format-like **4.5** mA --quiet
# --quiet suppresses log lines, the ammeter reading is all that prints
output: **12** mA
